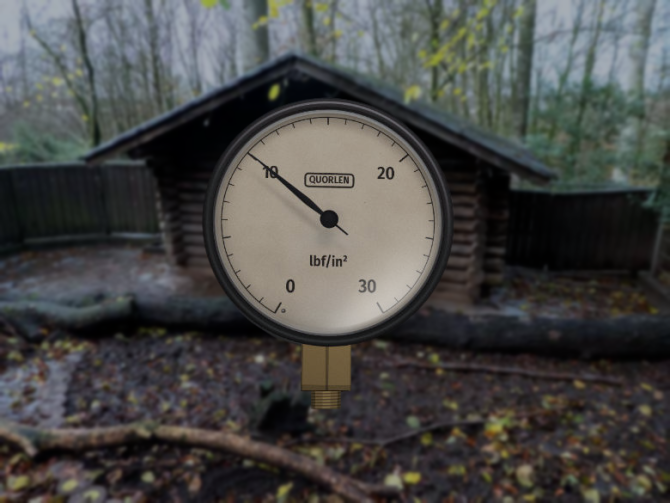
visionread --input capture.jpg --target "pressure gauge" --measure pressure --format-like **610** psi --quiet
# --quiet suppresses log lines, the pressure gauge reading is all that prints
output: **10** psi
